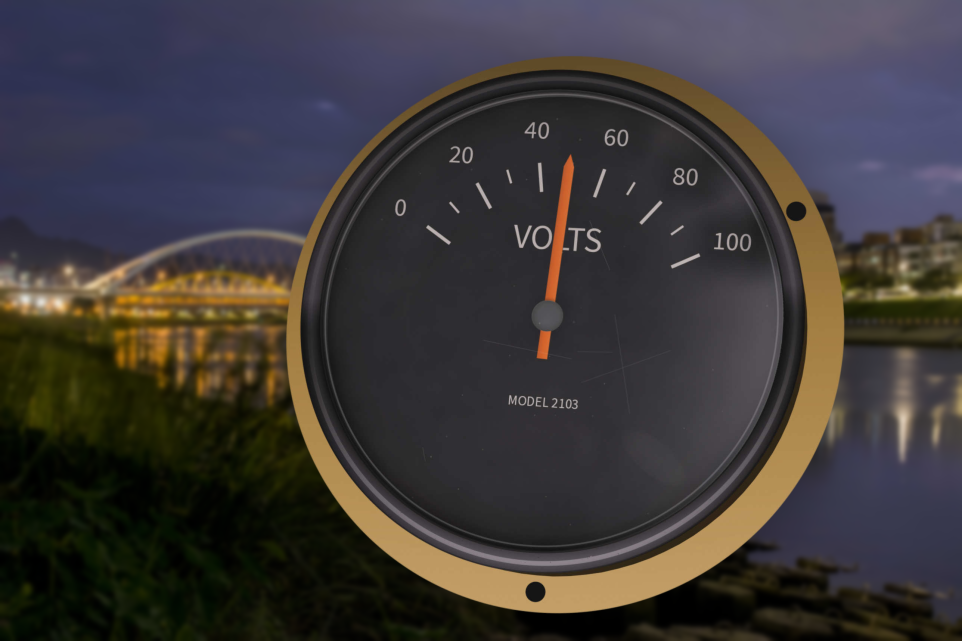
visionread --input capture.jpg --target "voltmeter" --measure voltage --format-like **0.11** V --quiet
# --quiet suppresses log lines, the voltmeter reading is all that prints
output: **50** V
